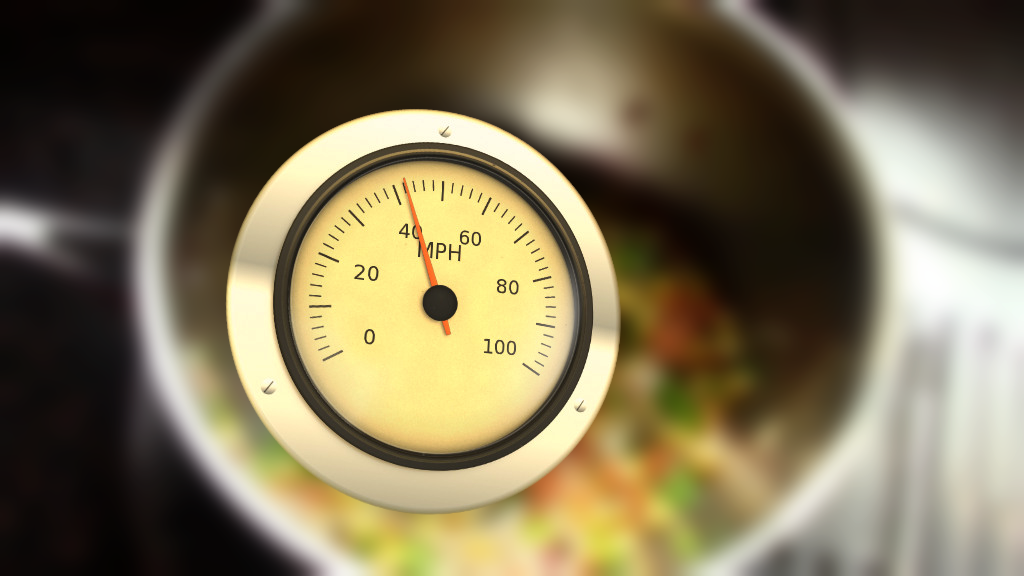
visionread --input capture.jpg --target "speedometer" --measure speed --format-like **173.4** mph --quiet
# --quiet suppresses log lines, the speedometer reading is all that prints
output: **42** mph
